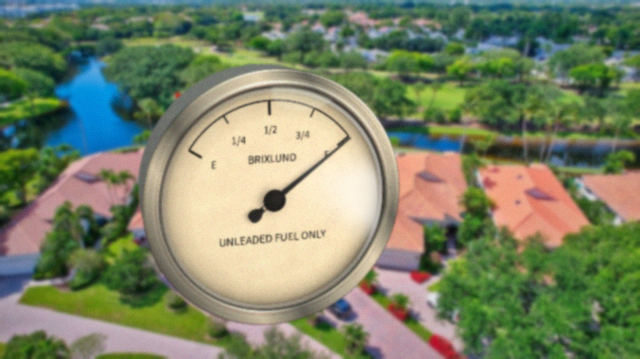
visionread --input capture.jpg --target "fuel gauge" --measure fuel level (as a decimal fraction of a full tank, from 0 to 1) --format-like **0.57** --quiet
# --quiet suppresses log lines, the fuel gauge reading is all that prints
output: **1**
